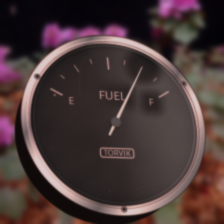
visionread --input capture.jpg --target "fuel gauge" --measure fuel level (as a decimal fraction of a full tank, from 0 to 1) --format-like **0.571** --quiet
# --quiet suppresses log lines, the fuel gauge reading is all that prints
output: **0.75**
